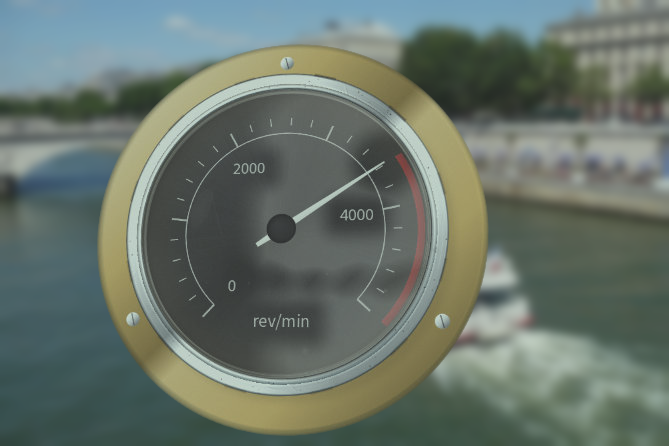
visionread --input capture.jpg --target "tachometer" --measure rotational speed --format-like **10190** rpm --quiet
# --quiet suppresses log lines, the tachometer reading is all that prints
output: **3600** rpm
